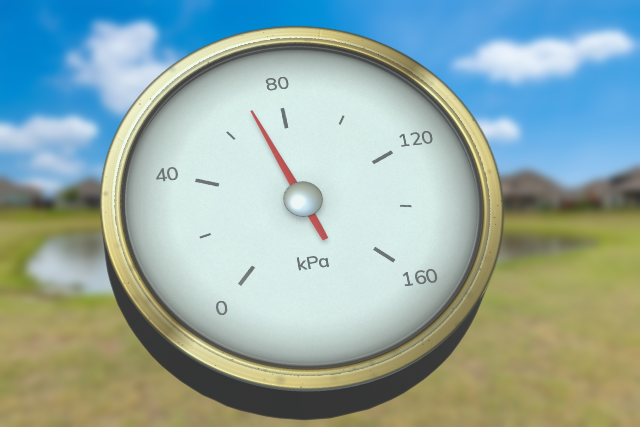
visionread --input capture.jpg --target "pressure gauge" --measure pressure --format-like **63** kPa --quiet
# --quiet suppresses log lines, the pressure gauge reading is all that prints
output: **70** kPa
